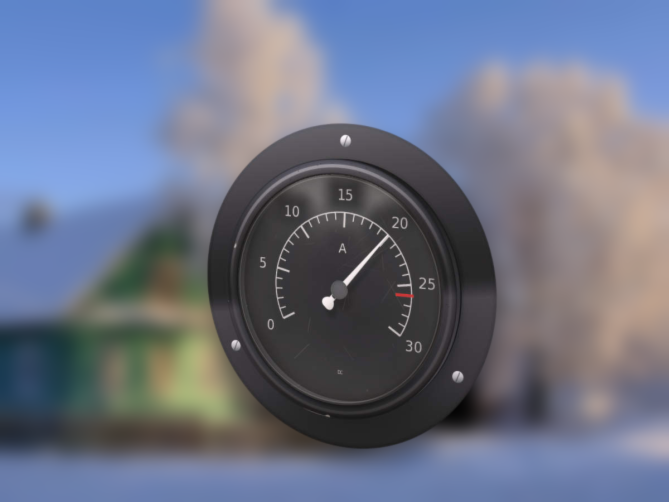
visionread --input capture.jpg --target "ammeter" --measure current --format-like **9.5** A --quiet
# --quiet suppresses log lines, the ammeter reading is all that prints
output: **20** A
